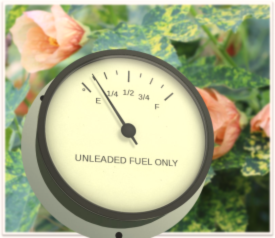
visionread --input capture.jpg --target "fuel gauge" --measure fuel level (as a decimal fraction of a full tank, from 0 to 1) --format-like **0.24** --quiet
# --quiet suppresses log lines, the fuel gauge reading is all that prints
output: **0.125**
